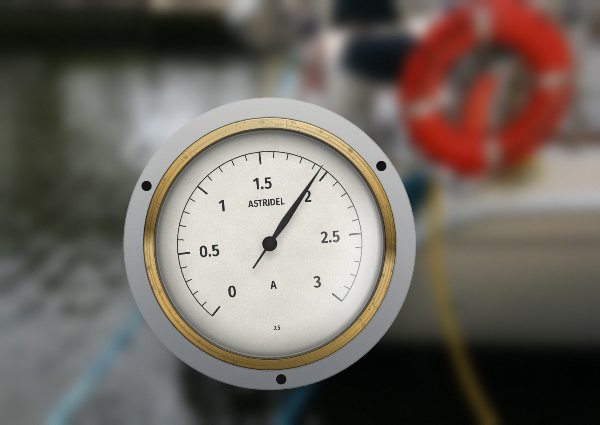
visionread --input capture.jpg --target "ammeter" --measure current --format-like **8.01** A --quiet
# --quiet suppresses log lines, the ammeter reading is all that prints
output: **1.95** A
